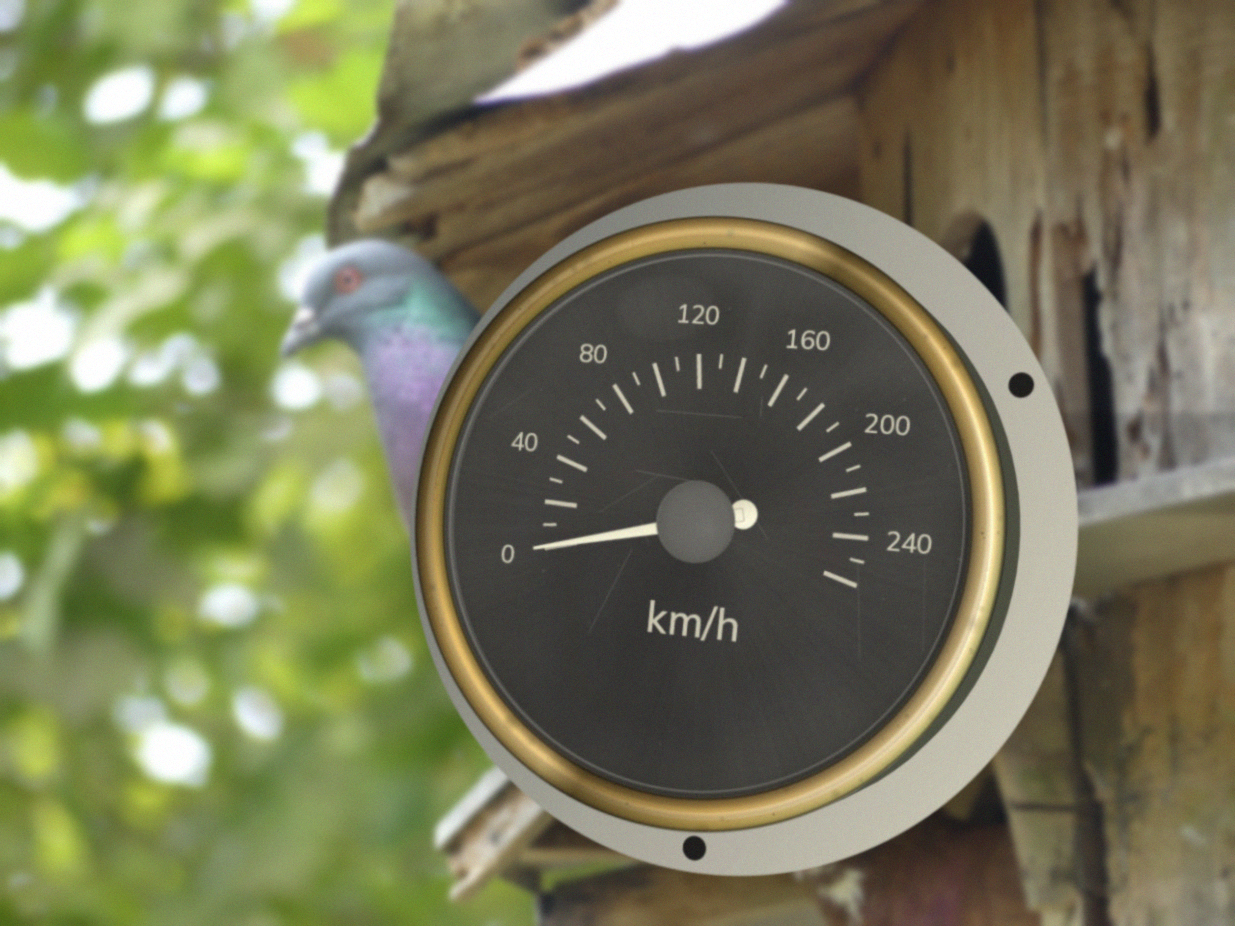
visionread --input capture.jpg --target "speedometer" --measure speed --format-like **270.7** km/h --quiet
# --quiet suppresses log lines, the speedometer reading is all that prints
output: **0** km/h
